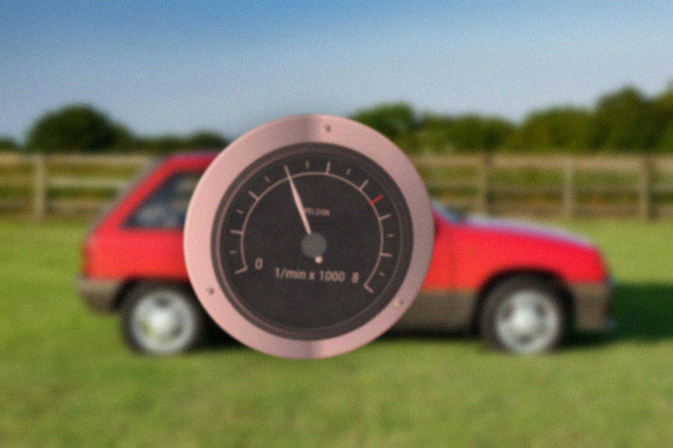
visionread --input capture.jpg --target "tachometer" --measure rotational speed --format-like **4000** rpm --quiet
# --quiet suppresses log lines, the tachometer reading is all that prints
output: **3000** rpm
